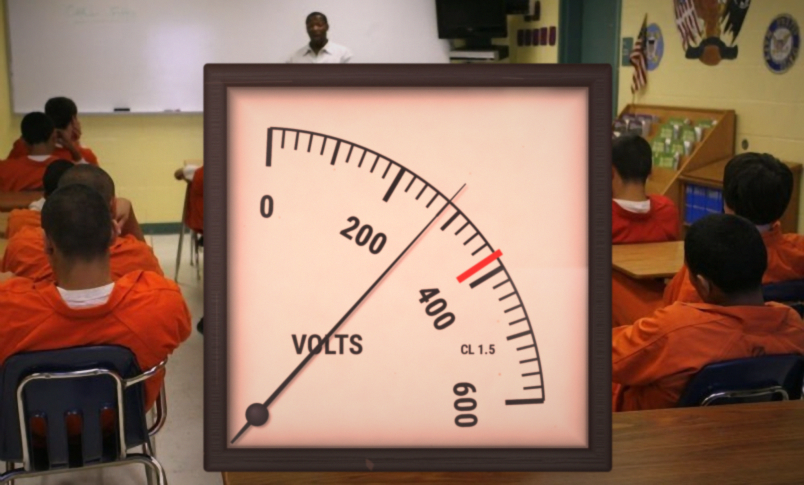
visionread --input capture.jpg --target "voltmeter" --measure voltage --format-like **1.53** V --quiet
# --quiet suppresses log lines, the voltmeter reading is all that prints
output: **280** V
